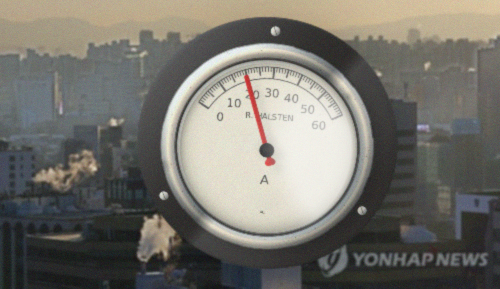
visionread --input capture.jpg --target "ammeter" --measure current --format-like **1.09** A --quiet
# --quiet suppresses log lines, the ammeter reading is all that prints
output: **20** A
